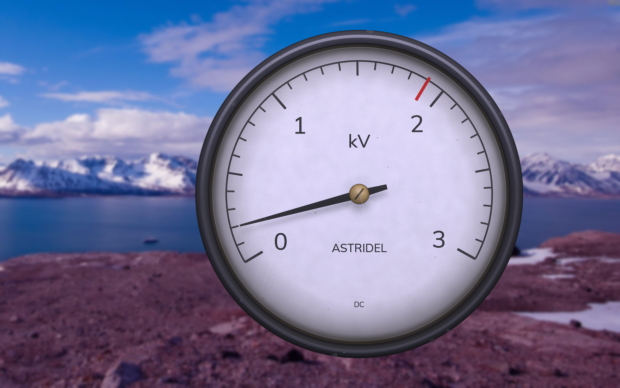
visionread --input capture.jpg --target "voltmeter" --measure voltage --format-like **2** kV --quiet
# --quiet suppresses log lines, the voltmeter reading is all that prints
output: **0.2** kV
